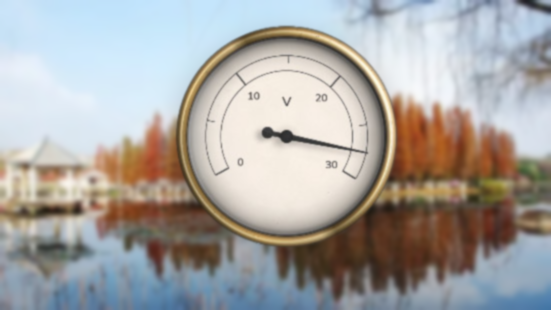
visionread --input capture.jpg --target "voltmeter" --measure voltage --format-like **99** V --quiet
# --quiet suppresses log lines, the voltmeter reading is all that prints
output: **27.5** V
